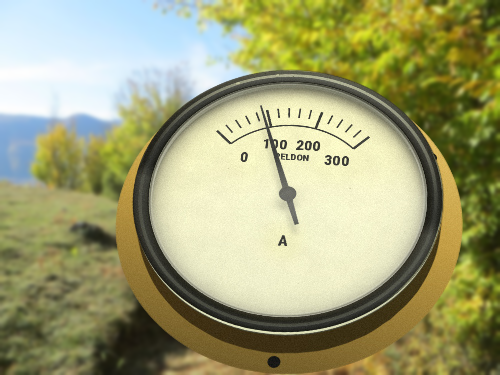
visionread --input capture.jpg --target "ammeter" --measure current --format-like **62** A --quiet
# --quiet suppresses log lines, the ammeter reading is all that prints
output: **90** A
